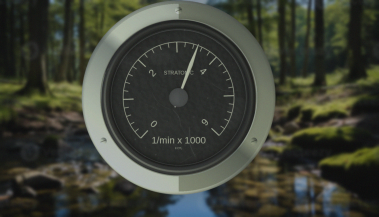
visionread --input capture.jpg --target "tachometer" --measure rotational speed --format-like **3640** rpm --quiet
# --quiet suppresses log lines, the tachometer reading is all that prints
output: **3500** rpm
